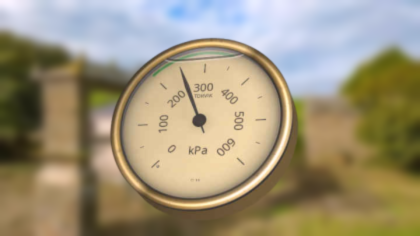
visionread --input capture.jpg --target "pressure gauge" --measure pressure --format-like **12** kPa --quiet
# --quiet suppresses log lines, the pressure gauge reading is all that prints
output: **250** kPa
